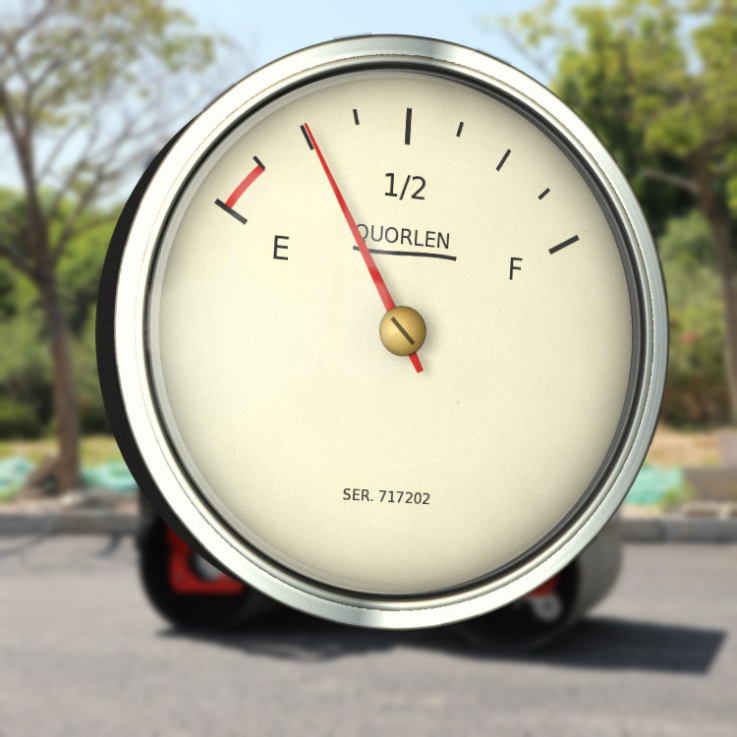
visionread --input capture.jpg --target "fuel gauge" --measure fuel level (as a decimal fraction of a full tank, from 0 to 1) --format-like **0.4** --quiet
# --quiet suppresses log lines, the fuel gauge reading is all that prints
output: **0.25**
